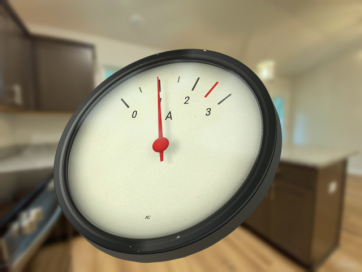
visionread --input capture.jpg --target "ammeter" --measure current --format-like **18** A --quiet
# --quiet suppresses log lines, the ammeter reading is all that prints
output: **1** A
